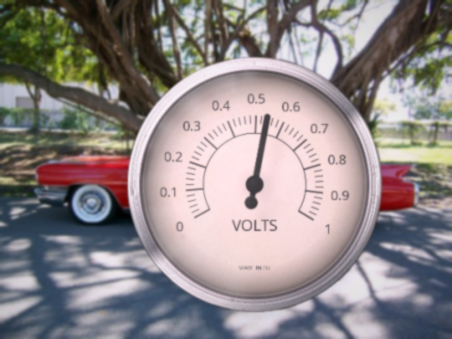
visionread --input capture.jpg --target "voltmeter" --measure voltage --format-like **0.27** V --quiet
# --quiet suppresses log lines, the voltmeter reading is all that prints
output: **0.54** V
